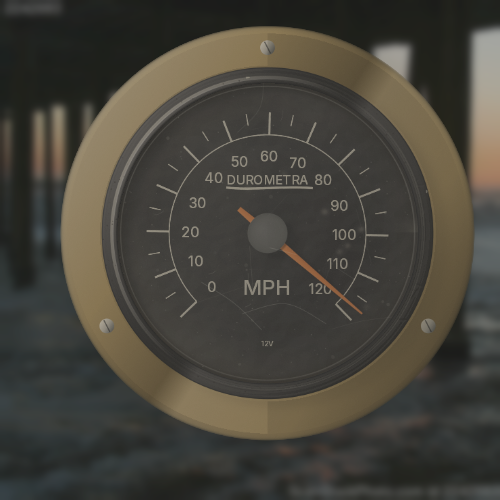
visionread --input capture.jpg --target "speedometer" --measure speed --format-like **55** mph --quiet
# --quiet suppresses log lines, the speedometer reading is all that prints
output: **117.5** mph
